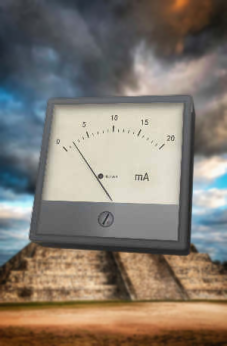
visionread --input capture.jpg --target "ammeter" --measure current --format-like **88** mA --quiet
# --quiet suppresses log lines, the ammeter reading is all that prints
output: **2** mA
